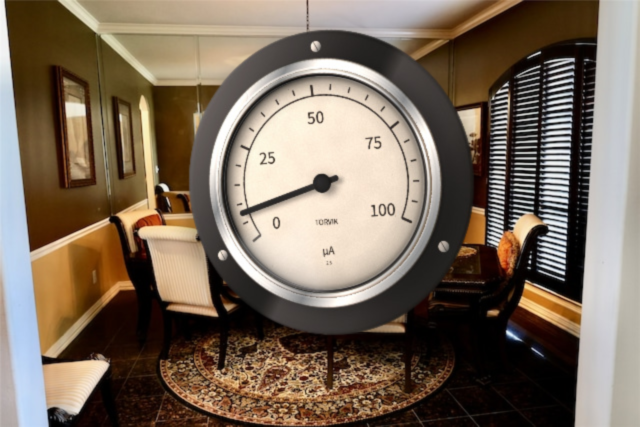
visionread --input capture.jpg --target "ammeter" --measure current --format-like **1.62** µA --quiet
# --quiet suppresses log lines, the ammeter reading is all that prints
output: **7.5** µA
